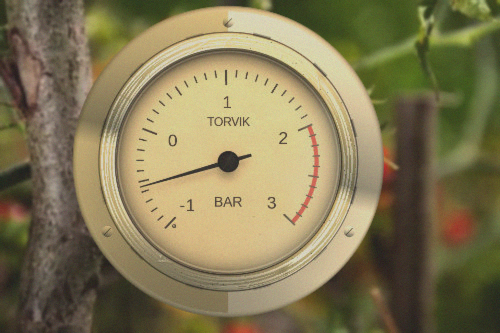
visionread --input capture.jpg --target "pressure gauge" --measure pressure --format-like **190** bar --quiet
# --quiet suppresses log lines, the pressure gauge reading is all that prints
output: **-0.55** bar
